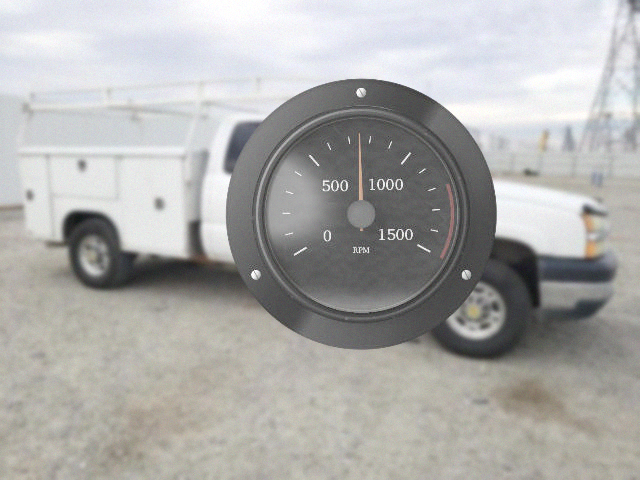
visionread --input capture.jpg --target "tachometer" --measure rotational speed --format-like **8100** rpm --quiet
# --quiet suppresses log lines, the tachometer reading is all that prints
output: **750** rpm
